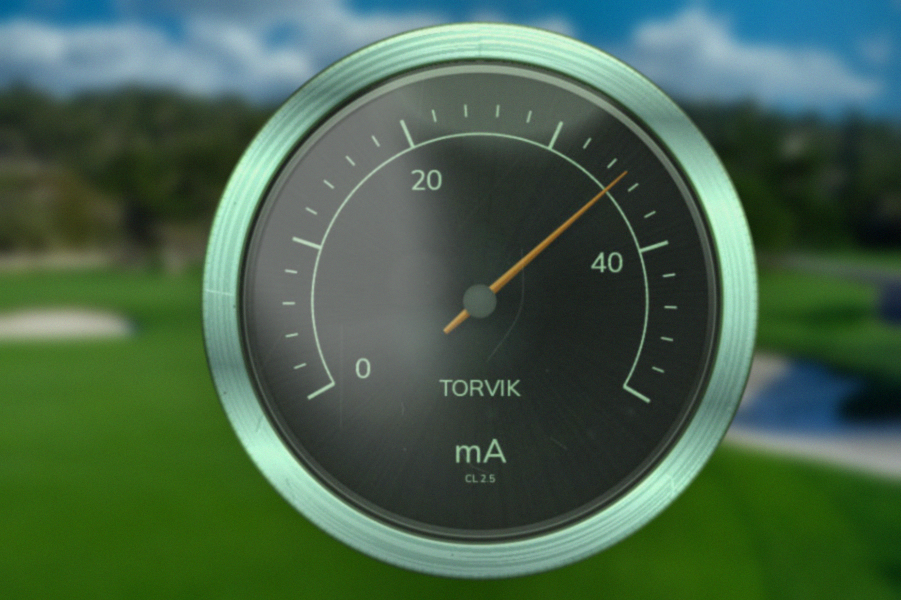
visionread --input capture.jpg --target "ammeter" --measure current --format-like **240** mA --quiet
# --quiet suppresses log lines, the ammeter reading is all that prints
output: **35** mA
